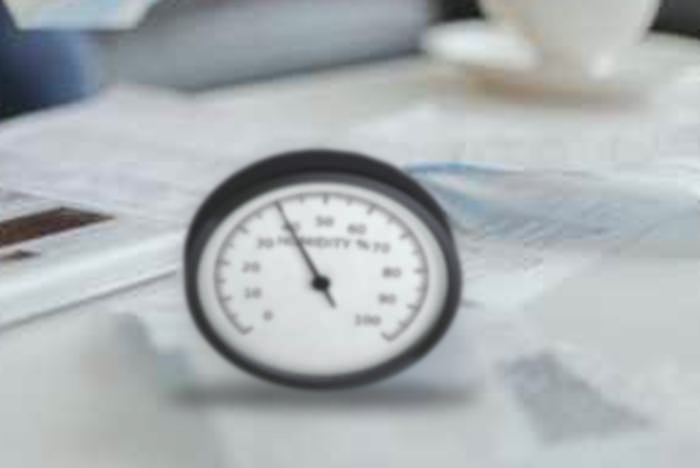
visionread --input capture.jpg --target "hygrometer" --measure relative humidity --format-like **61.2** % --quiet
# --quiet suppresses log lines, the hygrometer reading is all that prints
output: **40** %
